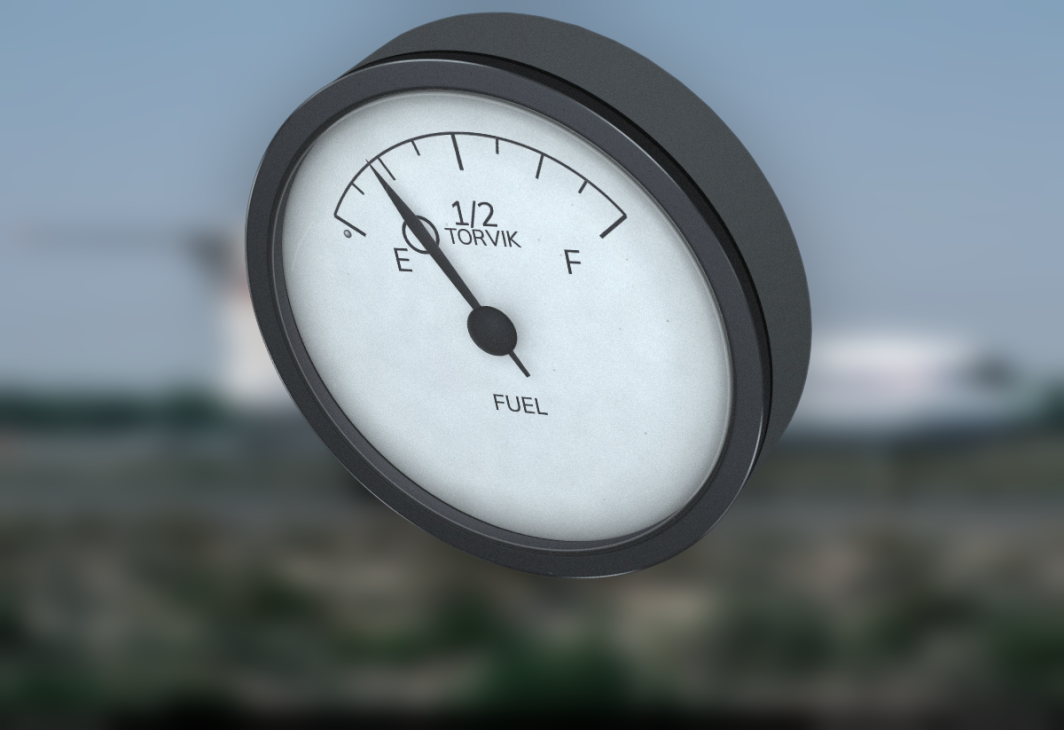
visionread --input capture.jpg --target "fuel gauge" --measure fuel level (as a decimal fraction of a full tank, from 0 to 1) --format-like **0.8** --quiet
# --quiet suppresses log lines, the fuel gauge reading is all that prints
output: **0.25**
